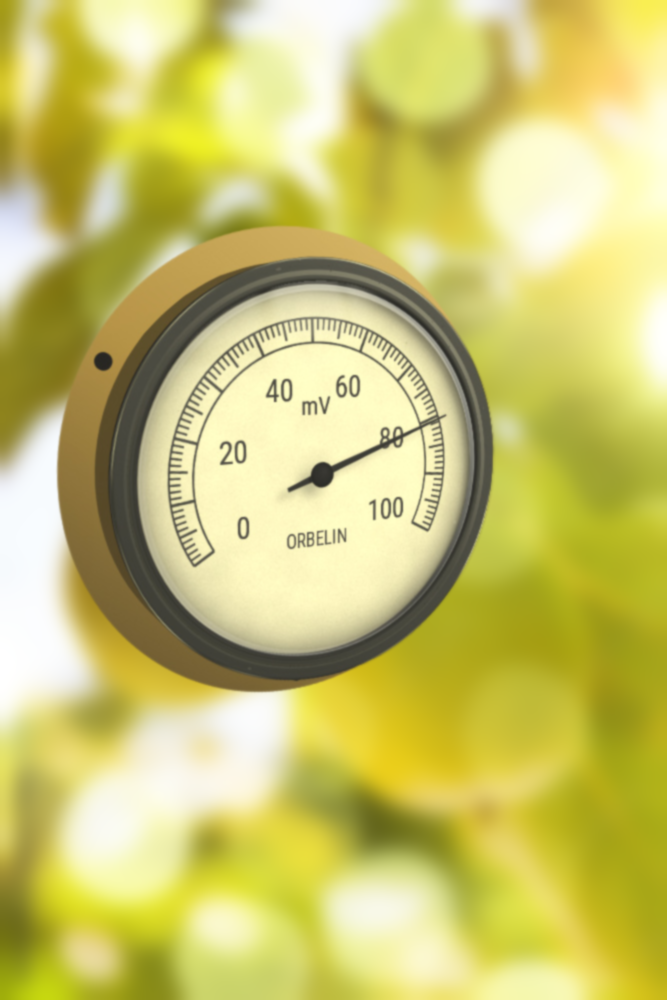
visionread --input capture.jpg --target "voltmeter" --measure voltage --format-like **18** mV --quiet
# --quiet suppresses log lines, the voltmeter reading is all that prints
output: **80** mV
